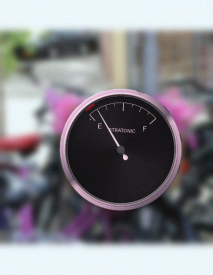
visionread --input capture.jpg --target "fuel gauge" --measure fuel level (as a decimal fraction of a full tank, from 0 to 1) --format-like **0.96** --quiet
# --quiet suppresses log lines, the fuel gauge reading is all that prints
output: **0.125**
